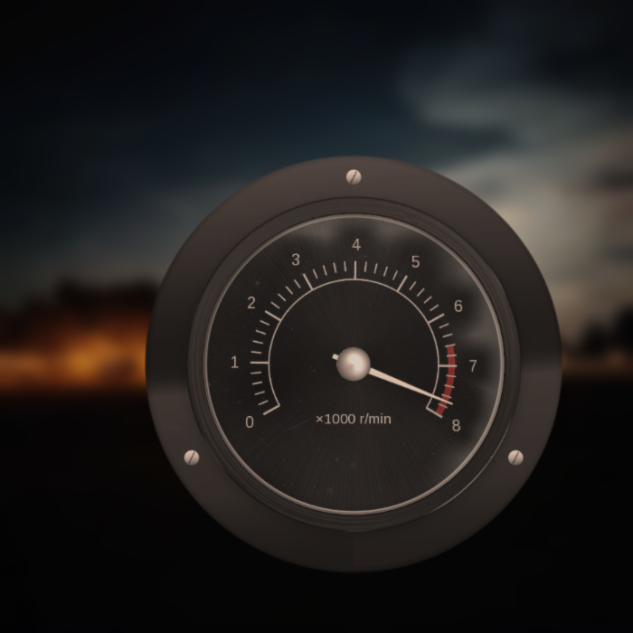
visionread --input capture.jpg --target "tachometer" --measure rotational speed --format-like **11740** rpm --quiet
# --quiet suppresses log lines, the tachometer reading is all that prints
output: **7700** rpm
